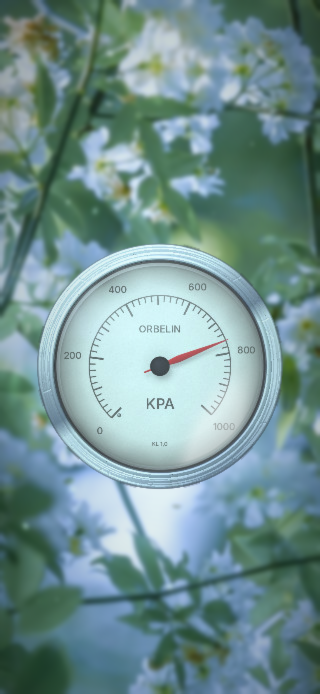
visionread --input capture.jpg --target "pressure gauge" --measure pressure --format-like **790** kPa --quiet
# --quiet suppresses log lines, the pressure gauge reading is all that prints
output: **760** kPa
